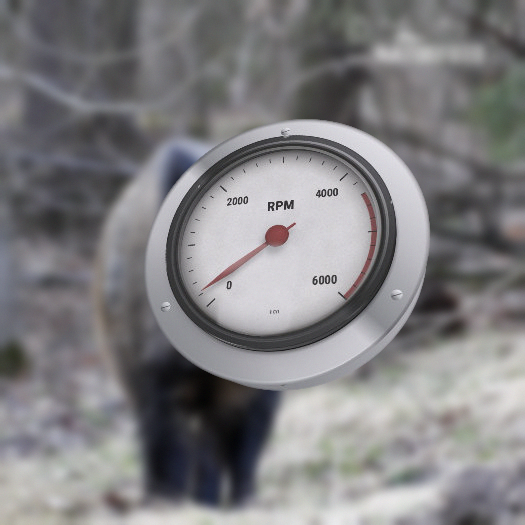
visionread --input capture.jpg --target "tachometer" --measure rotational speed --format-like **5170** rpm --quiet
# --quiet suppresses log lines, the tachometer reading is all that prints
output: **200** rpm
